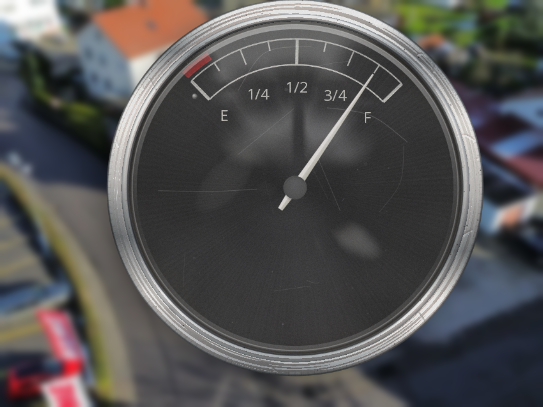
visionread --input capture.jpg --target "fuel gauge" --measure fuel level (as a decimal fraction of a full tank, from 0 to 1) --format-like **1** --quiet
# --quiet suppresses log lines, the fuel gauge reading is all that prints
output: **0.875**
